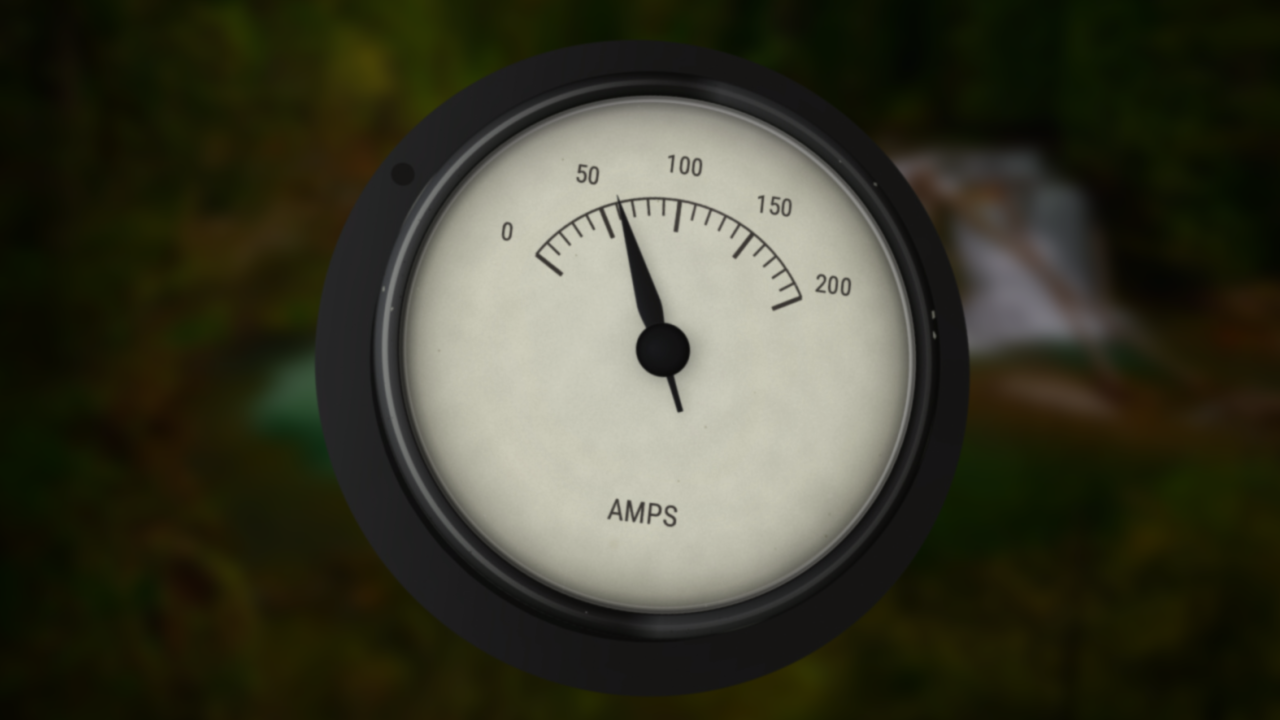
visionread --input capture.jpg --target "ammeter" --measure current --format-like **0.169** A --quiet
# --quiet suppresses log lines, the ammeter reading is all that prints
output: **60** A
